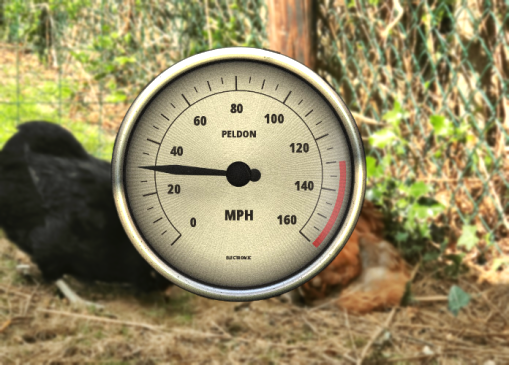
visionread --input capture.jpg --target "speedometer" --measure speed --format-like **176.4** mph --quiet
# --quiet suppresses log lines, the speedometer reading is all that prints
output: **30** mph
